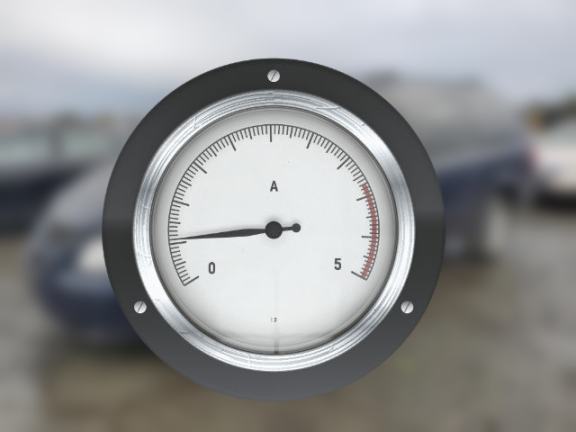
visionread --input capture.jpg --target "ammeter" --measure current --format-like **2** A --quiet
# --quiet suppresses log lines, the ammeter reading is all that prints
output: **0.55** A
